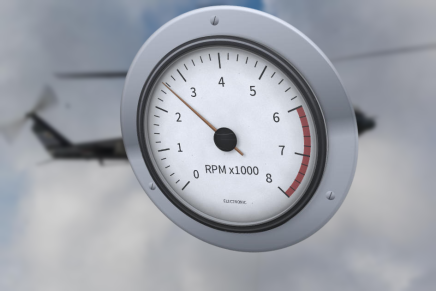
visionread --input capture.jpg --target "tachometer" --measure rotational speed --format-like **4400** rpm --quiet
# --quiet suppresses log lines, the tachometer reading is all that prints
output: **2600** rpm
